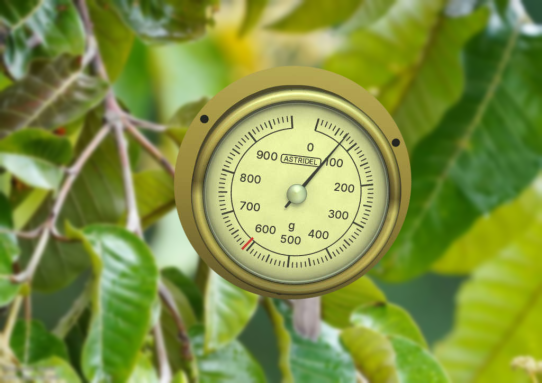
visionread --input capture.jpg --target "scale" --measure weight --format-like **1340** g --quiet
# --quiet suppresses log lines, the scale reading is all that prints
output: **70** g
